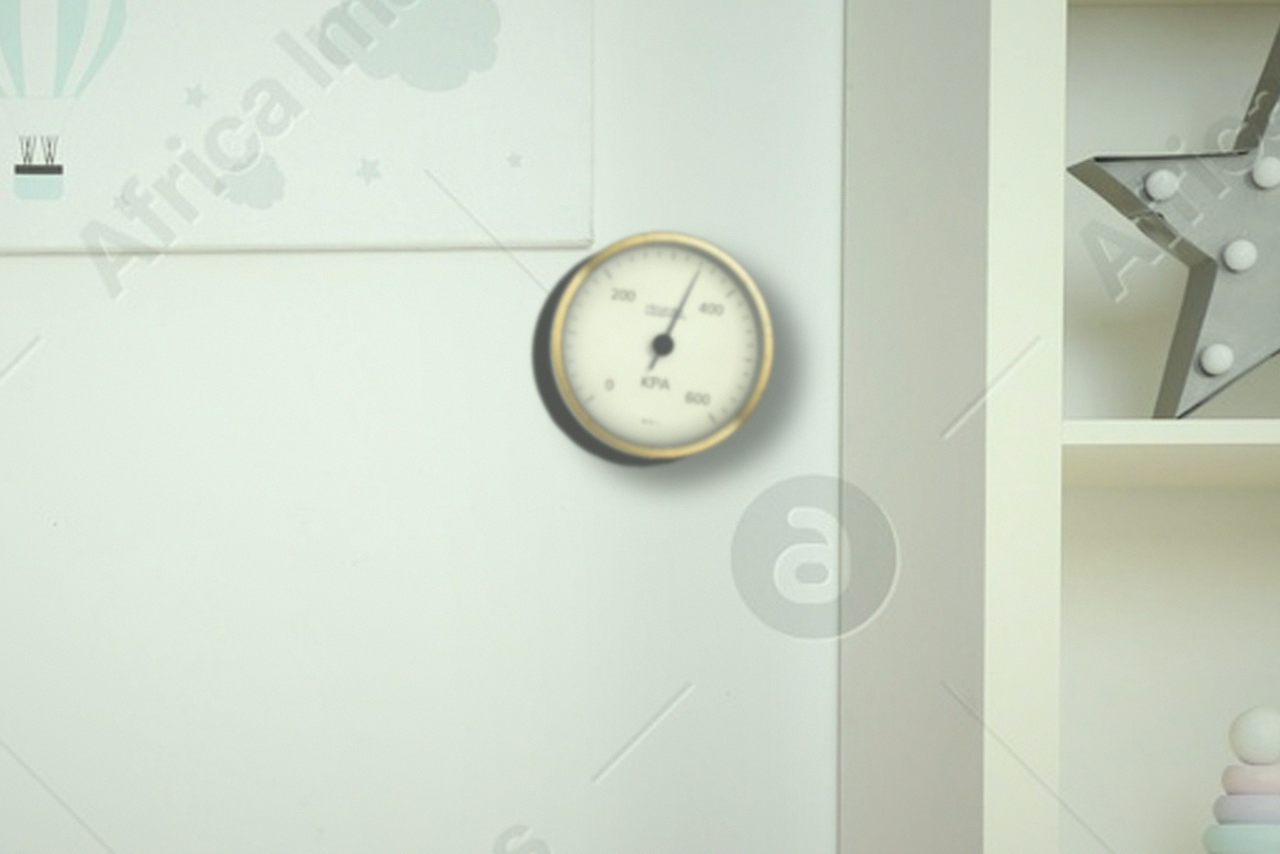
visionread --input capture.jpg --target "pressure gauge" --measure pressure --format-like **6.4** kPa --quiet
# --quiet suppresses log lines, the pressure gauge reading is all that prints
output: **340** kPa
